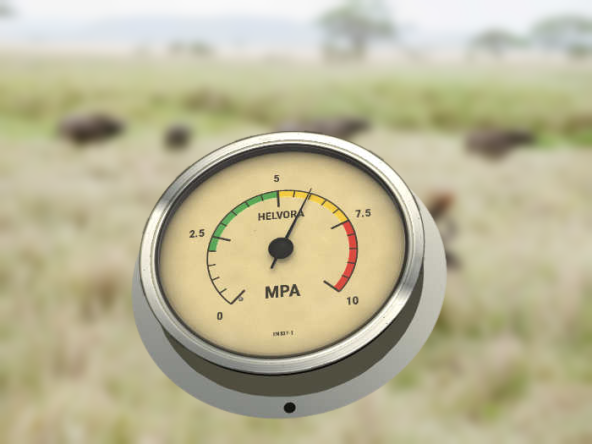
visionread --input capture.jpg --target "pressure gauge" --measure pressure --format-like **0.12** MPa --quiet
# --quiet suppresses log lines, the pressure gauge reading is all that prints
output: **6** MPa
